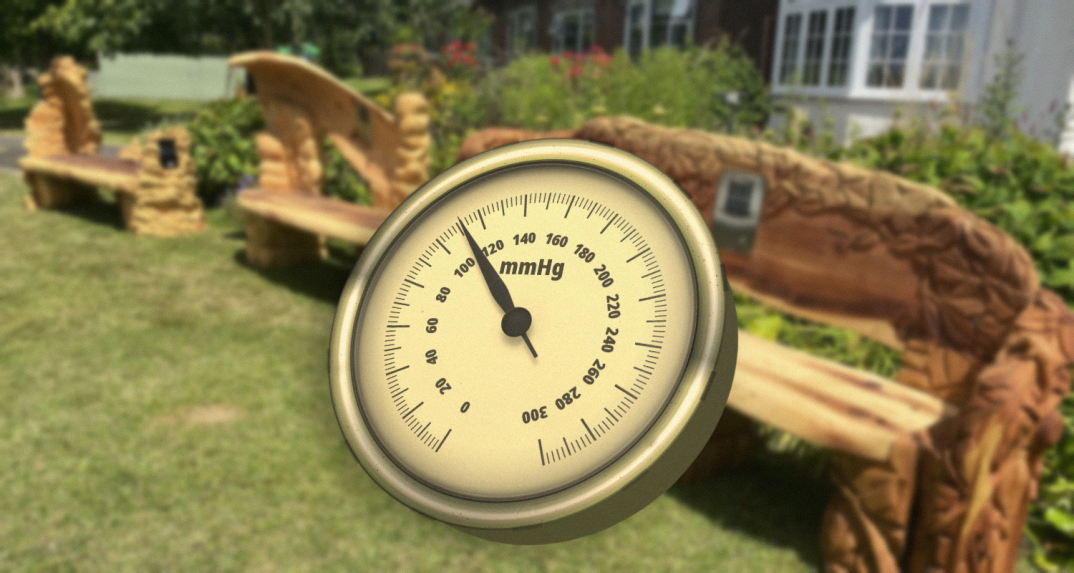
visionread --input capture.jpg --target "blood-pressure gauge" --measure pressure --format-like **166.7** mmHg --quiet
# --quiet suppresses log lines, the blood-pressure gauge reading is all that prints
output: **112** mmHg
